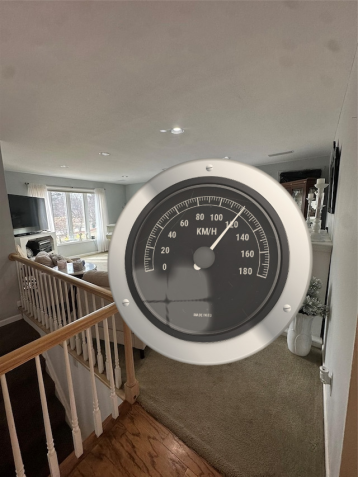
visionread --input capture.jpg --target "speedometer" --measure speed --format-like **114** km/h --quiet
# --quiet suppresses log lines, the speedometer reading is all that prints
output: **120** km/h
